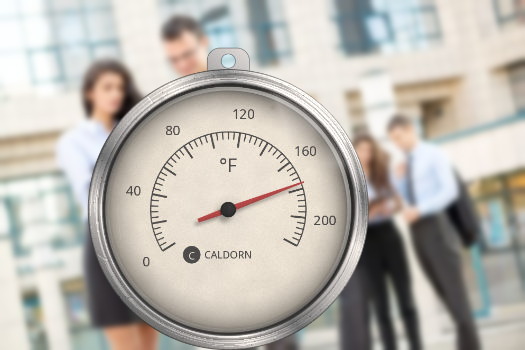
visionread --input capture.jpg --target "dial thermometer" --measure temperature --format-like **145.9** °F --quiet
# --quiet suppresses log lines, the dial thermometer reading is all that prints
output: **176** °F
